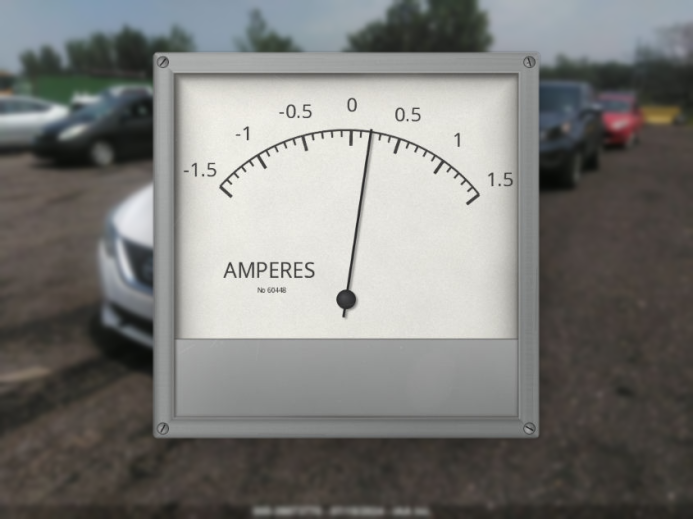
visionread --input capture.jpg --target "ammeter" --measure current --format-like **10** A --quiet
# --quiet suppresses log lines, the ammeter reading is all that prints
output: **0.2** A
